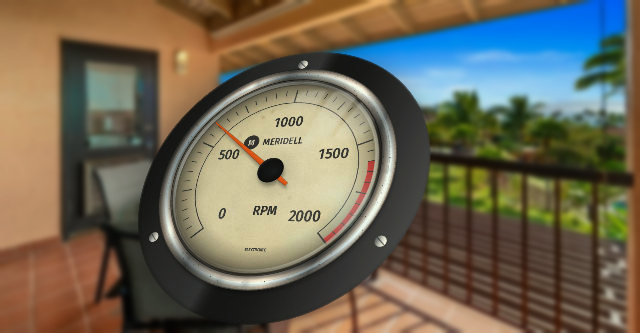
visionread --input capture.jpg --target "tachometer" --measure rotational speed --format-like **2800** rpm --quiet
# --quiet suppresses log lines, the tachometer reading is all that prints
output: **600** rpm
